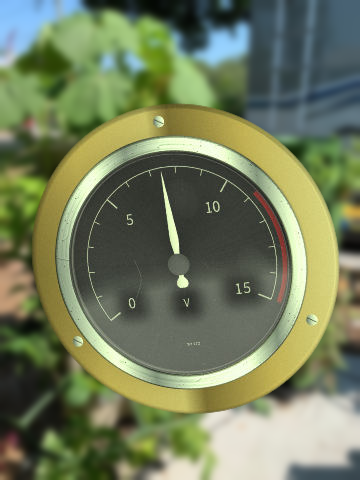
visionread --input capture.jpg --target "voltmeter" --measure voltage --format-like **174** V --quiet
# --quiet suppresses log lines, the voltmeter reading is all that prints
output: **7.5** V
